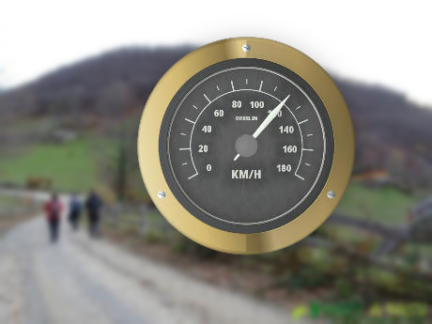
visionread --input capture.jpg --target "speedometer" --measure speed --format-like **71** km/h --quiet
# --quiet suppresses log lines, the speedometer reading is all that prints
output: **120** km/h
